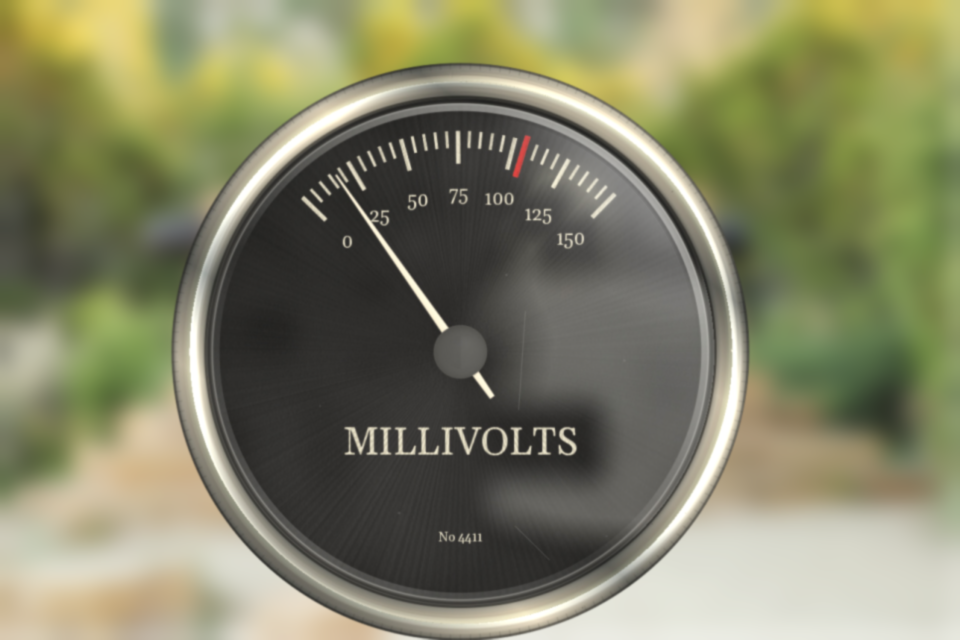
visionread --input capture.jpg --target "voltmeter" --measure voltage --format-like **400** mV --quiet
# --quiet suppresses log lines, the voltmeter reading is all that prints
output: **17.5** mV
